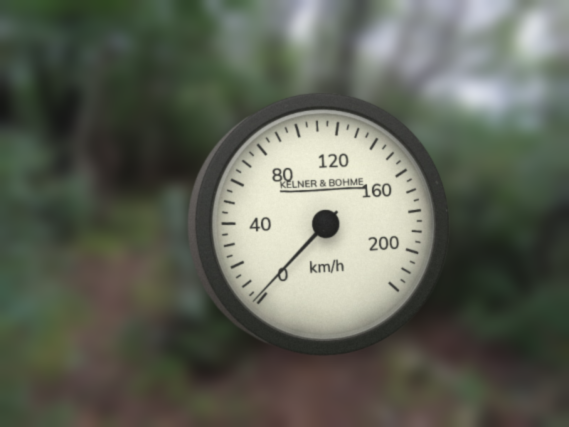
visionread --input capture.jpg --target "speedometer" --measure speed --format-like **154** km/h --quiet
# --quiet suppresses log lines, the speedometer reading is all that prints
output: **2.5** km/h
